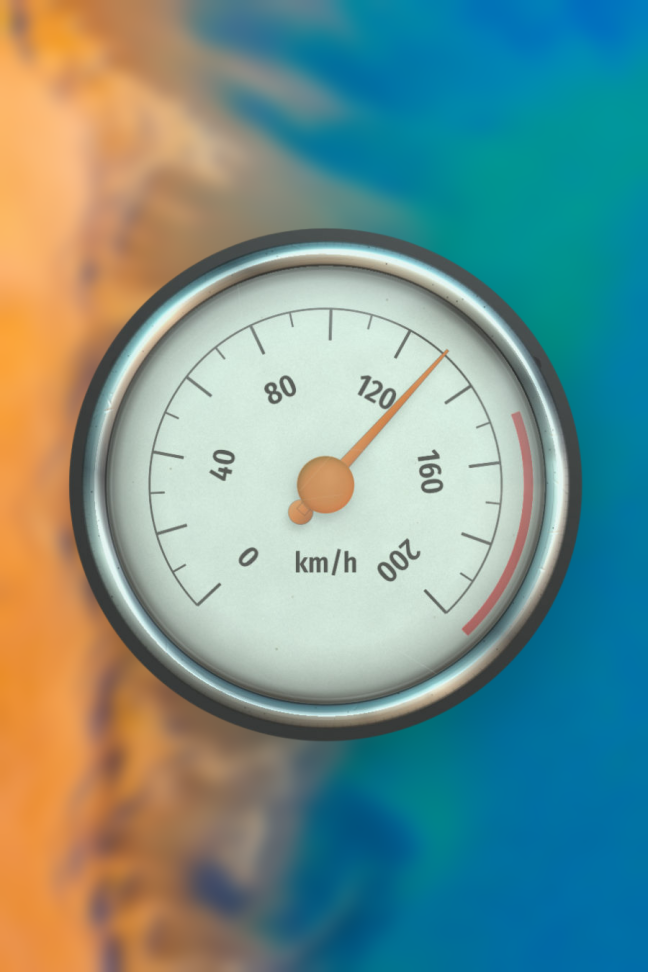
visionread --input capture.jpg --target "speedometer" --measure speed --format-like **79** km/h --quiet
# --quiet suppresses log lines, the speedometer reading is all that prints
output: **130** km/h
